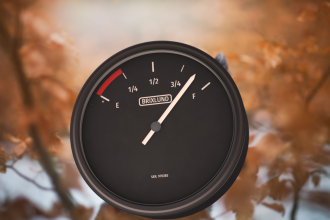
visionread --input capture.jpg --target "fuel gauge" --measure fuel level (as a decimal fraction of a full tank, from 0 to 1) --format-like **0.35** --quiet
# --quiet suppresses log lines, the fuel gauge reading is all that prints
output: **0.875**
